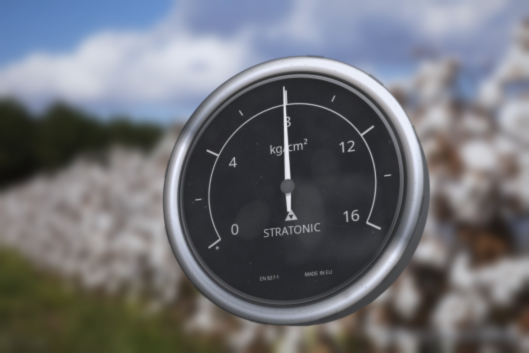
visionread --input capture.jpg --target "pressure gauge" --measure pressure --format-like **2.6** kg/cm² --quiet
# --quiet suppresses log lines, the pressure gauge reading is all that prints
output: **8** kg/cm²
